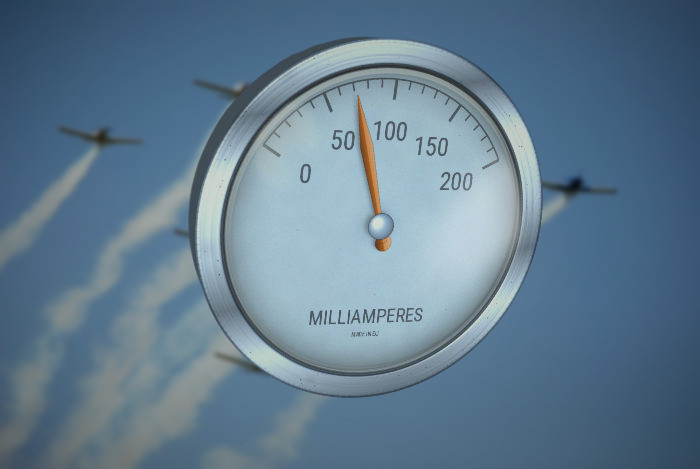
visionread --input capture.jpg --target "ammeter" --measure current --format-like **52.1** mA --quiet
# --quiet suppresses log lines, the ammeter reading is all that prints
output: **70** mA
